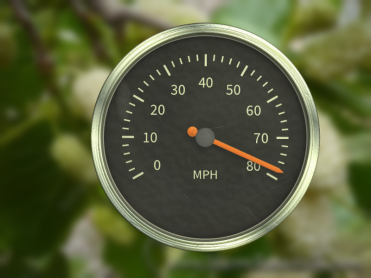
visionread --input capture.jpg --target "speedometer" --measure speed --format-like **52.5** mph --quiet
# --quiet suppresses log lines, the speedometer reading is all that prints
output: **78** mph
